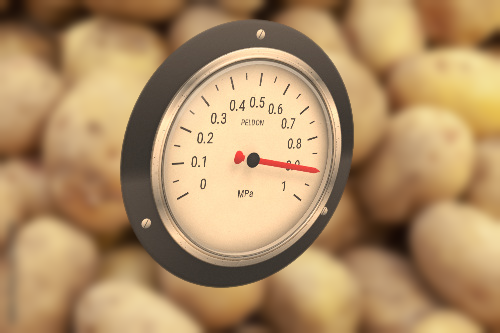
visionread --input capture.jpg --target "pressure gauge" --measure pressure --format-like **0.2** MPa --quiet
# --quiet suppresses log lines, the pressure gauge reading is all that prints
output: **0.9** MPa
